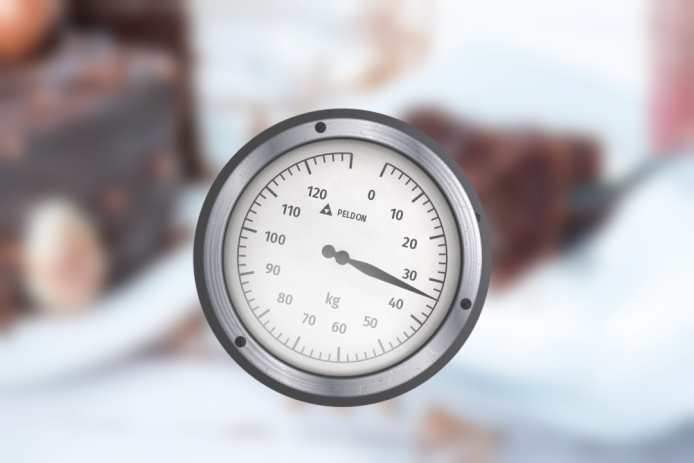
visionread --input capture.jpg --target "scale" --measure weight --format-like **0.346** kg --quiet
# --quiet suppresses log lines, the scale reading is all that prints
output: **34** kg
